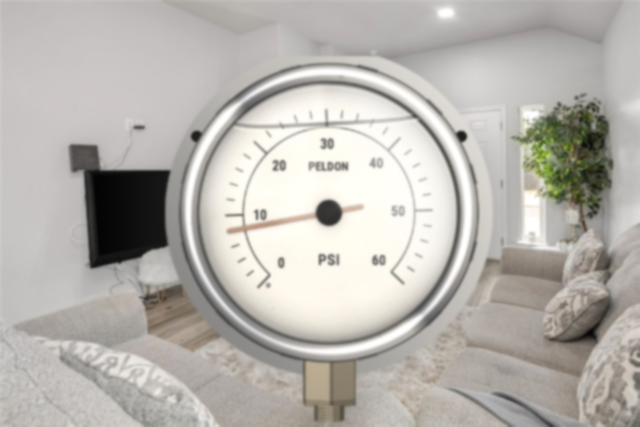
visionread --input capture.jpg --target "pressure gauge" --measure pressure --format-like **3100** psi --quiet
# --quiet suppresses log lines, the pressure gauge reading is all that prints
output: **8** psi
